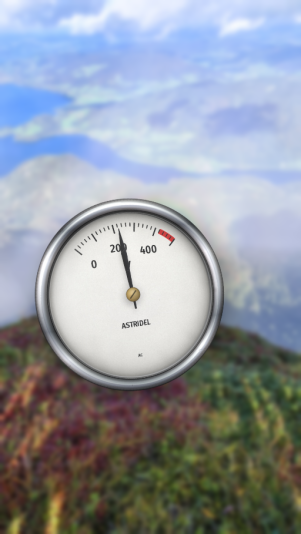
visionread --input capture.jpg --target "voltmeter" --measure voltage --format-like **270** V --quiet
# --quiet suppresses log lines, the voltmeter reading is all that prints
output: **220** V
